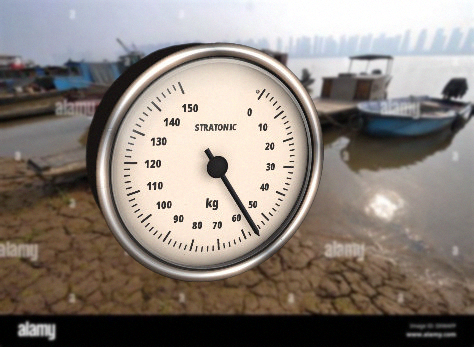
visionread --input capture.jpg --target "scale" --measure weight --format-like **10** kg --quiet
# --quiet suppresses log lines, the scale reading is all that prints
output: **56** kg
